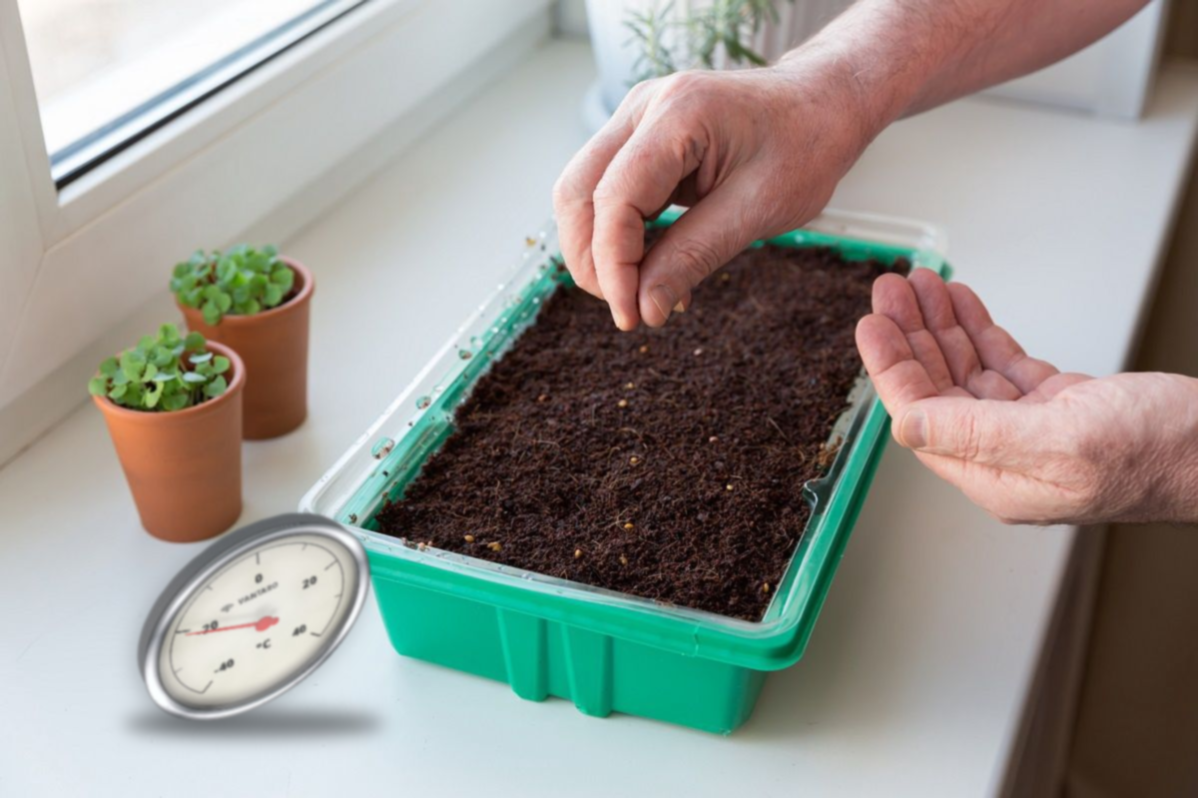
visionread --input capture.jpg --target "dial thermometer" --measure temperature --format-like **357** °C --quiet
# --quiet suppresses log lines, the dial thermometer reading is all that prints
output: **-20** °C
